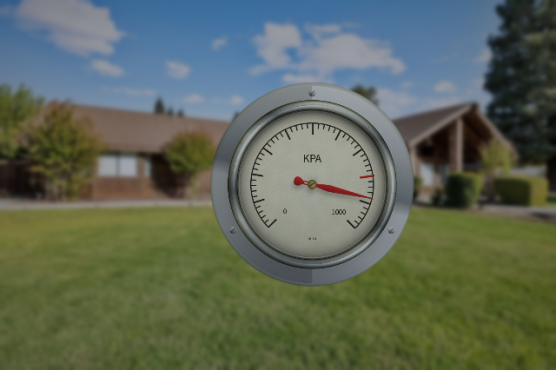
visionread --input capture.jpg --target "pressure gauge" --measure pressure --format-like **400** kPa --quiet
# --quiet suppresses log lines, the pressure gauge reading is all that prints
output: **880** kPa
